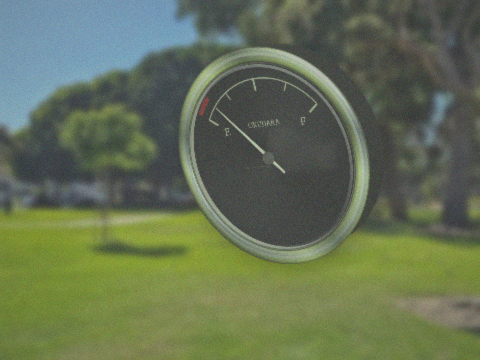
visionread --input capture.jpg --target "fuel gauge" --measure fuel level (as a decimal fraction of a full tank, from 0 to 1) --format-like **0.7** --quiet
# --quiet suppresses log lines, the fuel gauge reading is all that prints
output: **0.125**
